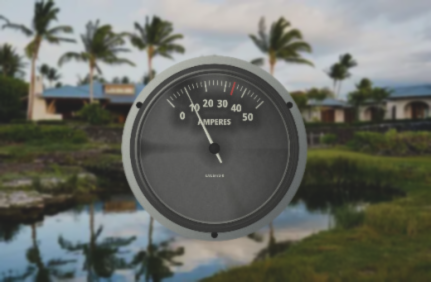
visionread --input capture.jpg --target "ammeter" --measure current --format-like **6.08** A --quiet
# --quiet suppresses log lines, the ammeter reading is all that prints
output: **10** A
